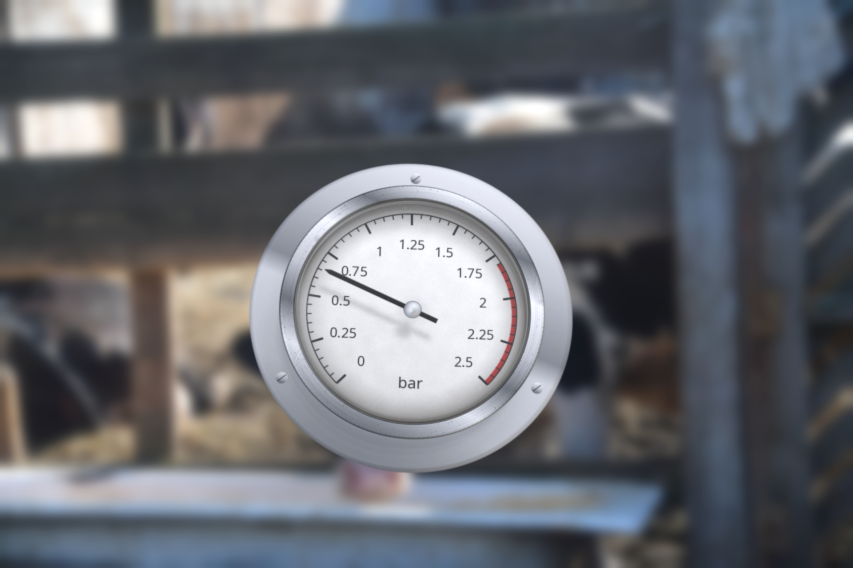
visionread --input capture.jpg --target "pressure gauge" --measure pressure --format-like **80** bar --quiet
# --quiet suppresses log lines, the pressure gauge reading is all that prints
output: **0.65** bar
